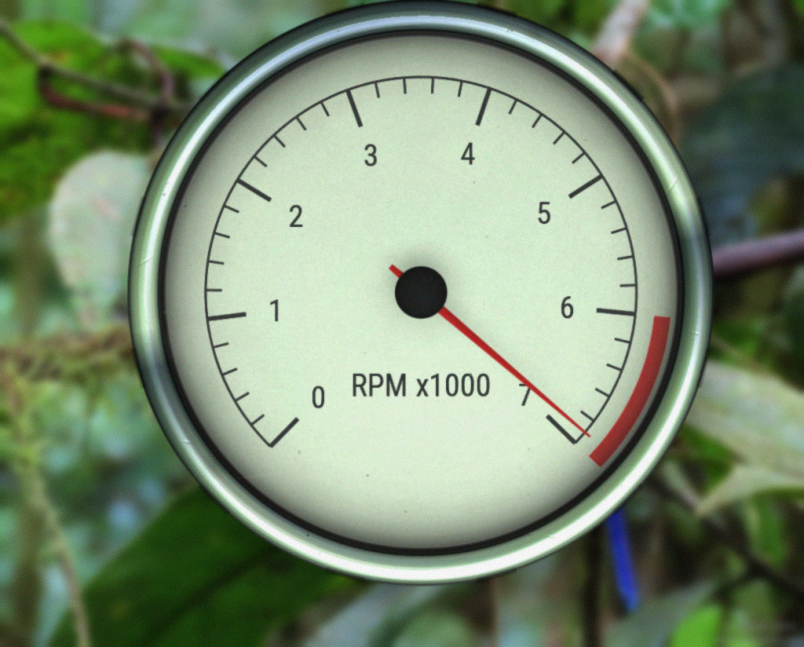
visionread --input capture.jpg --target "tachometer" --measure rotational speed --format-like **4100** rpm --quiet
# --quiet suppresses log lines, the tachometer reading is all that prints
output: **6900** rpm
